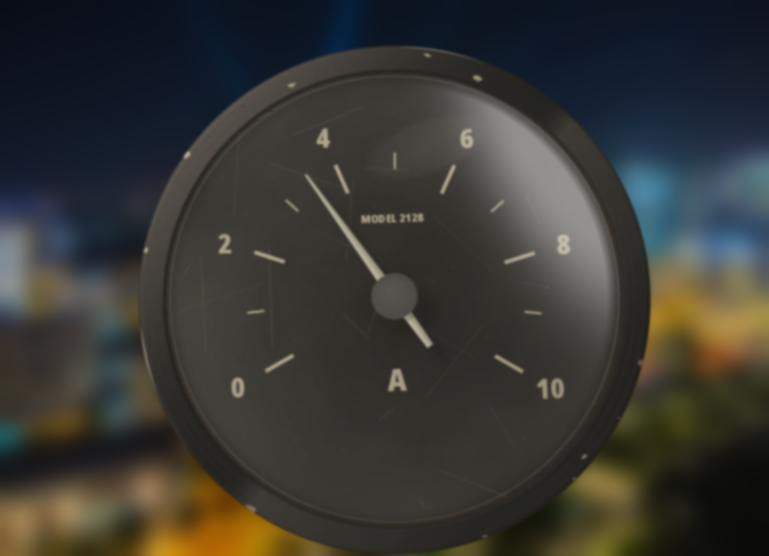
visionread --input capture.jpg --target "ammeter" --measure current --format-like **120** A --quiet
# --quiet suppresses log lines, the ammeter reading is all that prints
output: **3.5** A
